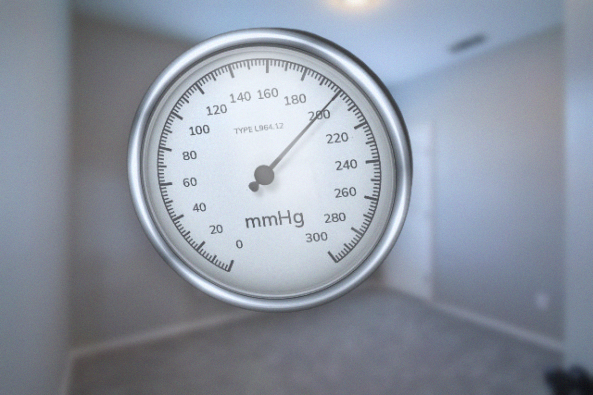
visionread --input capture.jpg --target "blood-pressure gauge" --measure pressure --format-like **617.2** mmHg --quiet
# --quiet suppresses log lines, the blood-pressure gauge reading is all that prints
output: **200** mmHg
